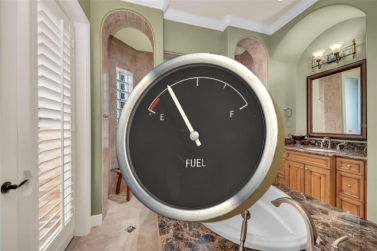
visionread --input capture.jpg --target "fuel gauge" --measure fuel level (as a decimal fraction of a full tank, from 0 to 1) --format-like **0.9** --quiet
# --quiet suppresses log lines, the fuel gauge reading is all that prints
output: **0.25**
